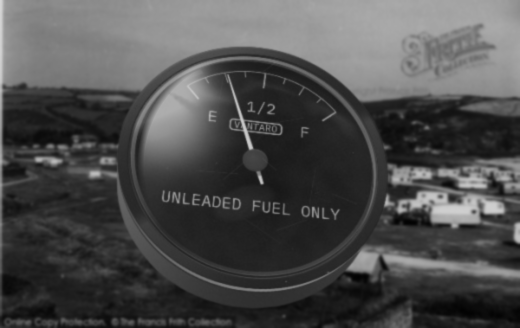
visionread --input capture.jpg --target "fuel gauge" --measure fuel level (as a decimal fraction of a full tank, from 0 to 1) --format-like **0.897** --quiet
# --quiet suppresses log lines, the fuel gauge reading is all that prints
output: **0.25**
